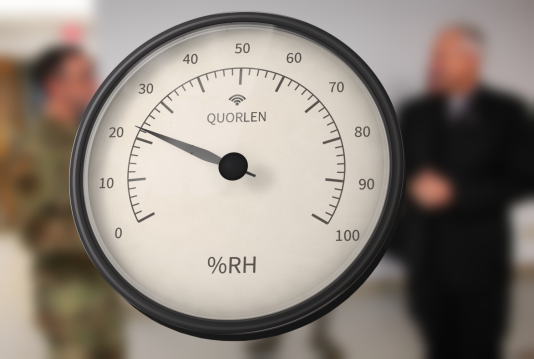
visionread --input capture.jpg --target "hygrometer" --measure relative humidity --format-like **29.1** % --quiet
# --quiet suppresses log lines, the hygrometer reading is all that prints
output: **22** %
